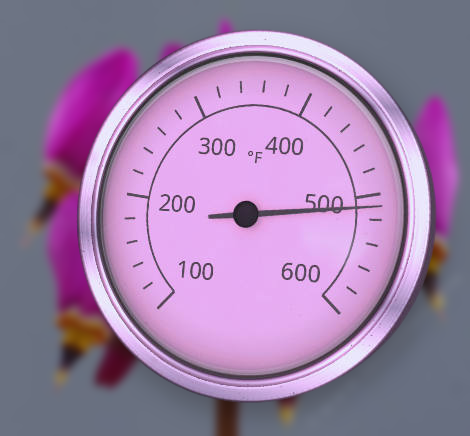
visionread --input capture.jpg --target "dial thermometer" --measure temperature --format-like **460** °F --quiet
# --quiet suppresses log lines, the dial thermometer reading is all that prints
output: **510** °F
